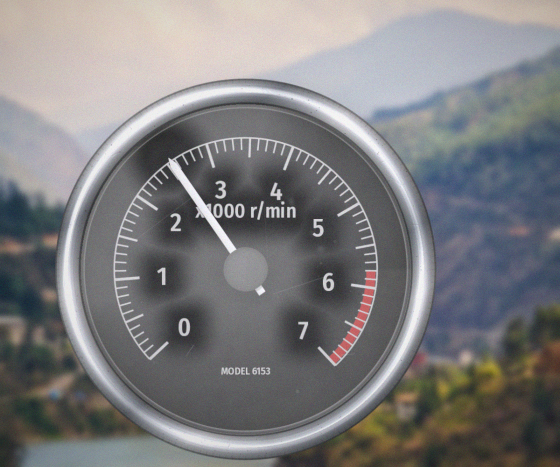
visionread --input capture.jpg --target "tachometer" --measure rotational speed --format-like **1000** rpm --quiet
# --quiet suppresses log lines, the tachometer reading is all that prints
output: **2550** rpm
